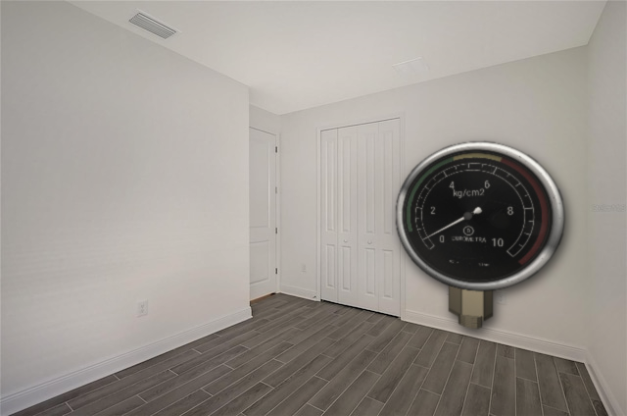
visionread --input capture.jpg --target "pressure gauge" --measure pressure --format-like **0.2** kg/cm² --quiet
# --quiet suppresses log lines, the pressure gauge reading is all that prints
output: **0.5** kg/cm²
